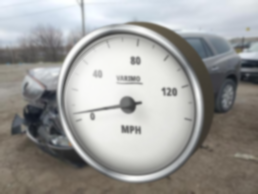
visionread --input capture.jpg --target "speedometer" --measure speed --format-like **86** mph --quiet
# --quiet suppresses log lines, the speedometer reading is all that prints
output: **5** mph
